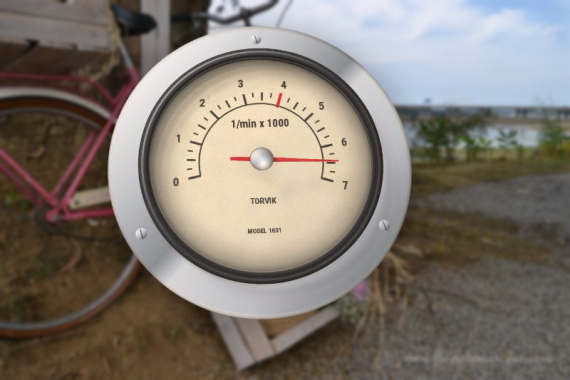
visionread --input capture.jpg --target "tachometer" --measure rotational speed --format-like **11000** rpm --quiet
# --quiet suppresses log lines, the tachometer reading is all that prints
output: **6500** rpm
